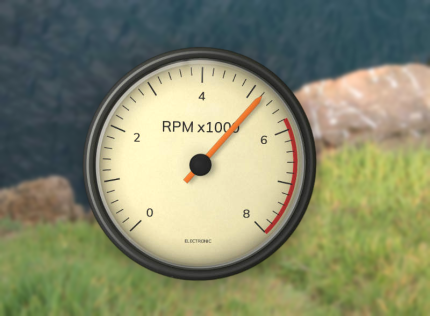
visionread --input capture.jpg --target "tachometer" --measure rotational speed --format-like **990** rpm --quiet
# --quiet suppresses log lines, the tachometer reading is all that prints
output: **5200** rpm
